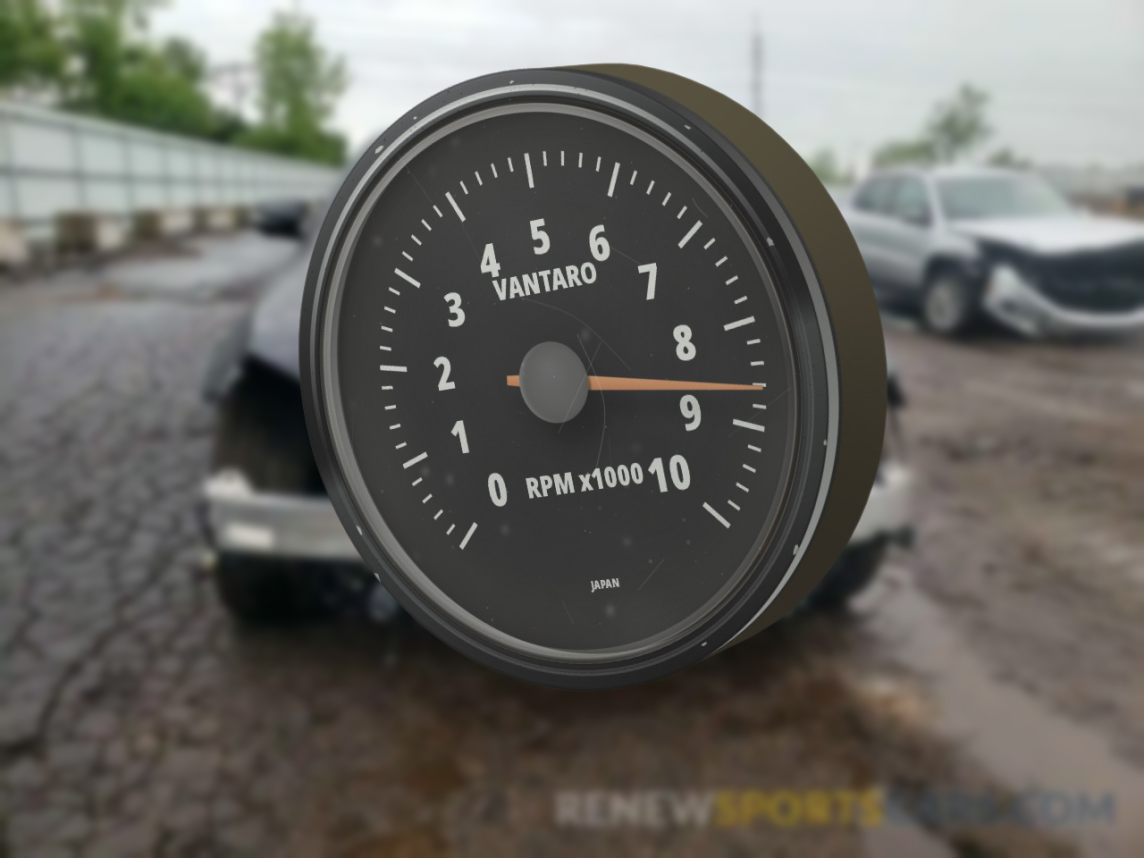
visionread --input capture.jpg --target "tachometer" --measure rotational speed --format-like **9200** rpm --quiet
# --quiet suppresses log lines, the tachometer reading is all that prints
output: **8600** rpm
